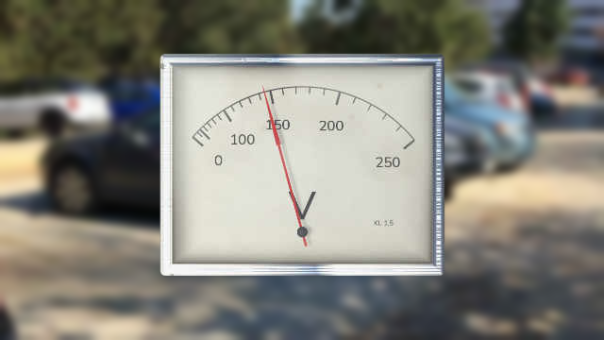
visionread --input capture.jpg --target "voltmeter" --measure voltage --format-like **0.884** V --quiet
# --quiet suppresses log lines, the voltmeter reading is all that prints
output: **145** V
